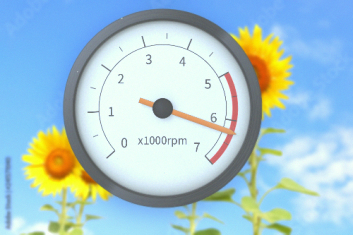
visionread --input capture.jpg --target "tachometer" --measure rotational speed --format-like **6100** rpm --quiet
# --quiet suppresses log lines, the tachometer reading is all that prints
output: **6250** rpm
